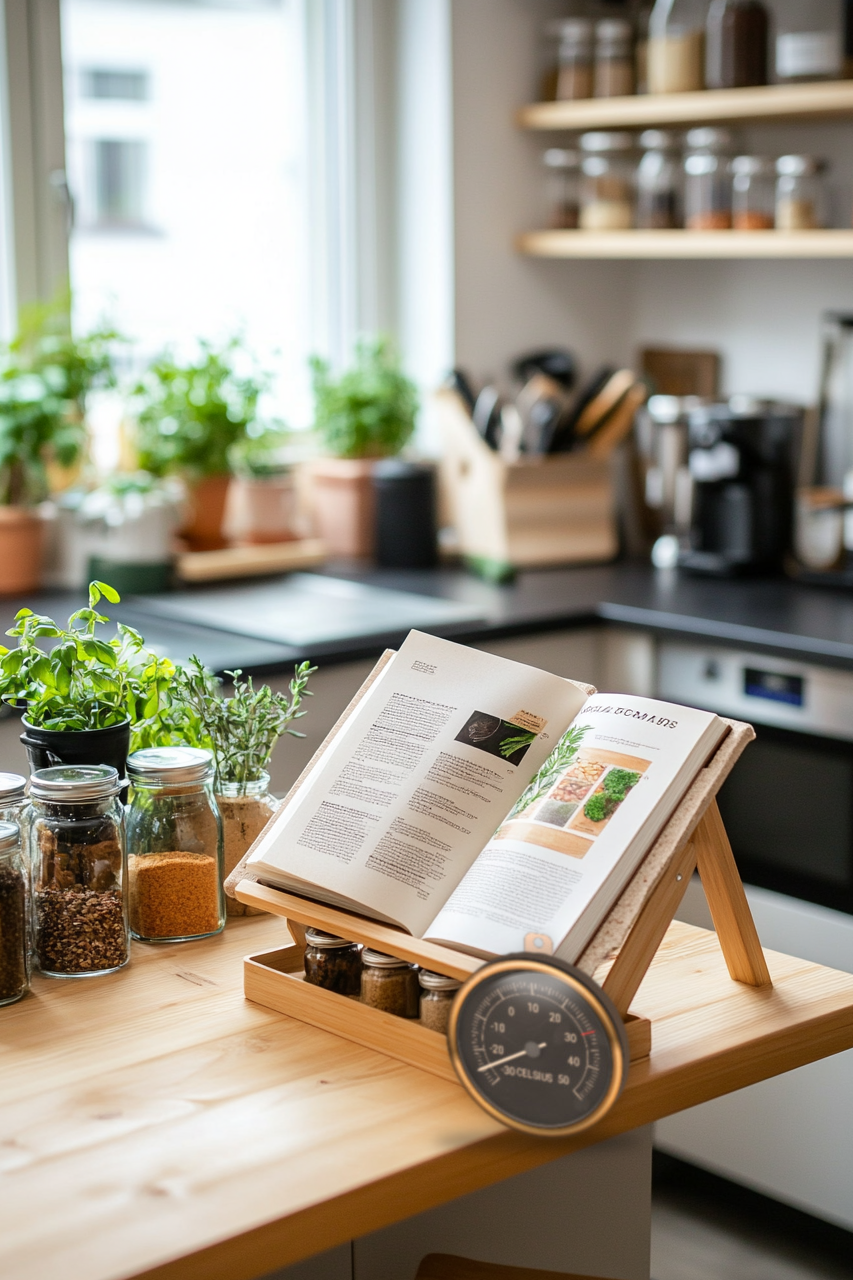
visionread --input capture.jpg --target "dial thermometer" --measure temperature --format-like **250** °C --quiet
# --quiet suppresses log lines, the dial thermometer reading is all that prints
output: **-25** °C
